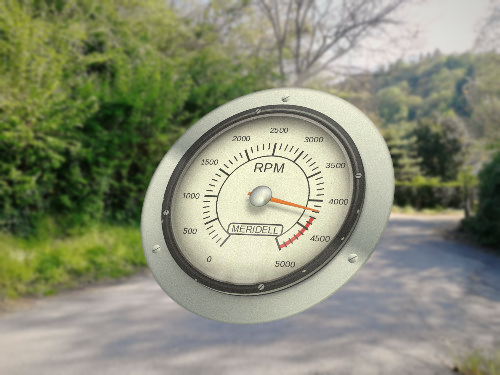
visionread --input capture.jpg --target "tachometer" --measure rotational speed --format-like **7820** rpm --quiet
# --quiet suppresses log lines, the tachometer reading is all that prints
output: **4200** rpm
